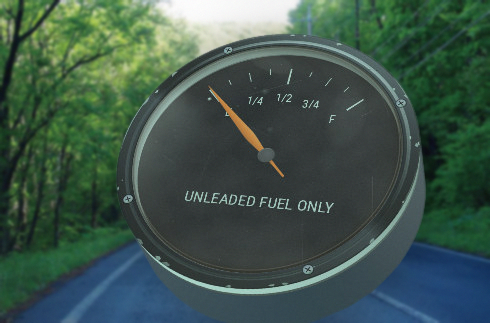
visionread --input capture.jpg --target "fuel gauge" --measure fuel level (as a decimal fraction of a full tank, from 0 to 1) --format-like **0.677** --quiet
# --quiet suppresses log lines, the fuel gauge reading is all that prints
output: **0**
